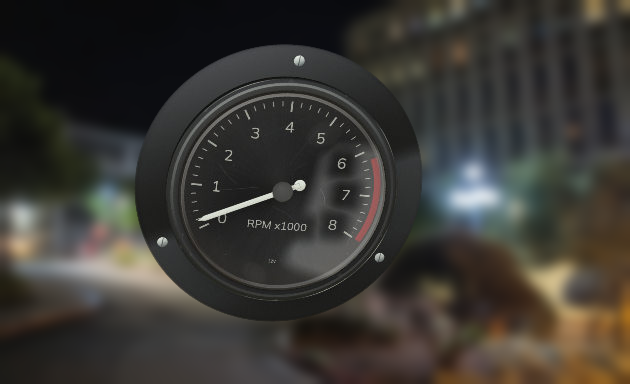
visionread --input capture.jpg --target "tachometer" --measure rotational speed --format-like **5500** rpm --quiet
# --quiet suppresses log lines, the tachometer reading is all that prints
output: **200** rpm
